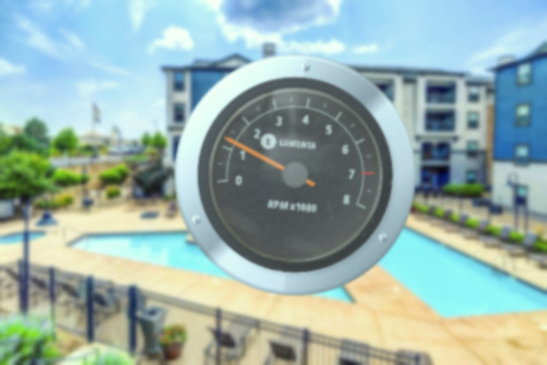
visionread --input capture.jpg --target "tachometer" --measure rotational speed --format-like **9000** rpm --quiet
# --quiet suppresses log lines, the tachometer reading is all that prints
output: **1250** rpm
